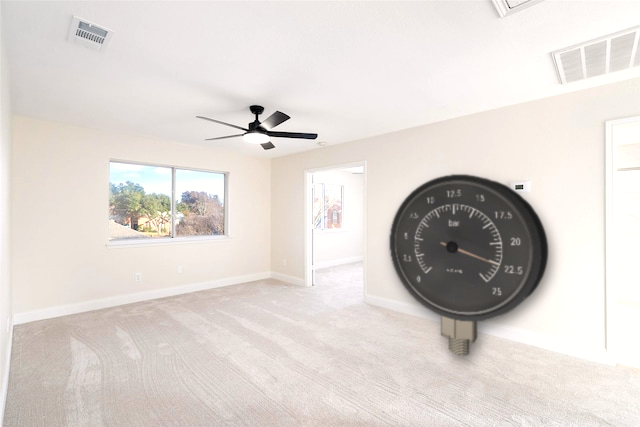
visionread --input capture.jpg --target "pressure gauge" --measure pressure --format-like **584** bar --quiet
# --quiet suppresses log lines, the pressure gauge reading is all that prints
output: **22.5** bar
